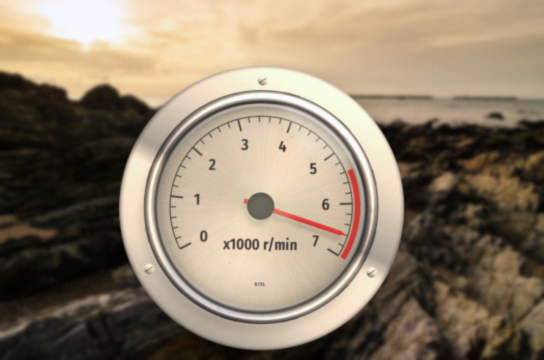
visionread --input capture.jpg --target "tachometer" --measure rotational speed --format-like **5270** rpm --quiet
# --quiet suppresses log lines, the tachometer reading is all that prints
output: **6600** rpm
